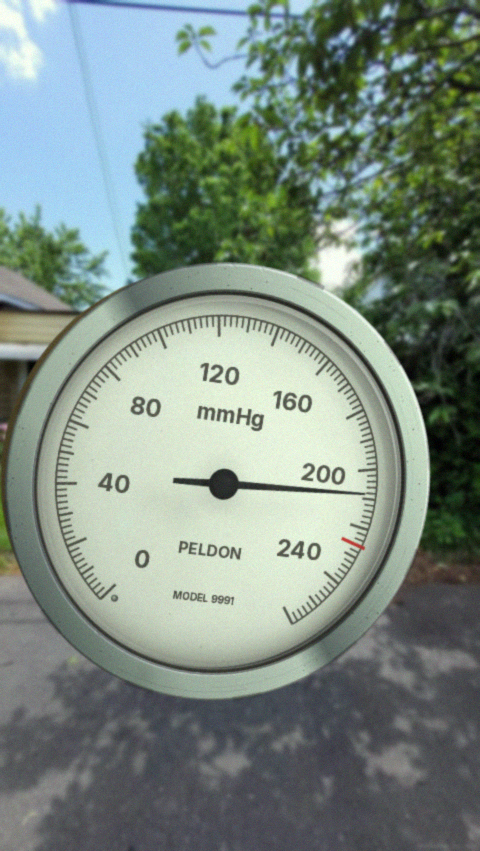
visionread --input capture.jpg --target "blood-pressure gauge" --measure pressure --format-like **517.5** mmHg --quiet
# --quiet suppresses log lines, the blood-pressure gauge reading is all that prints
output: **208** mmHg
